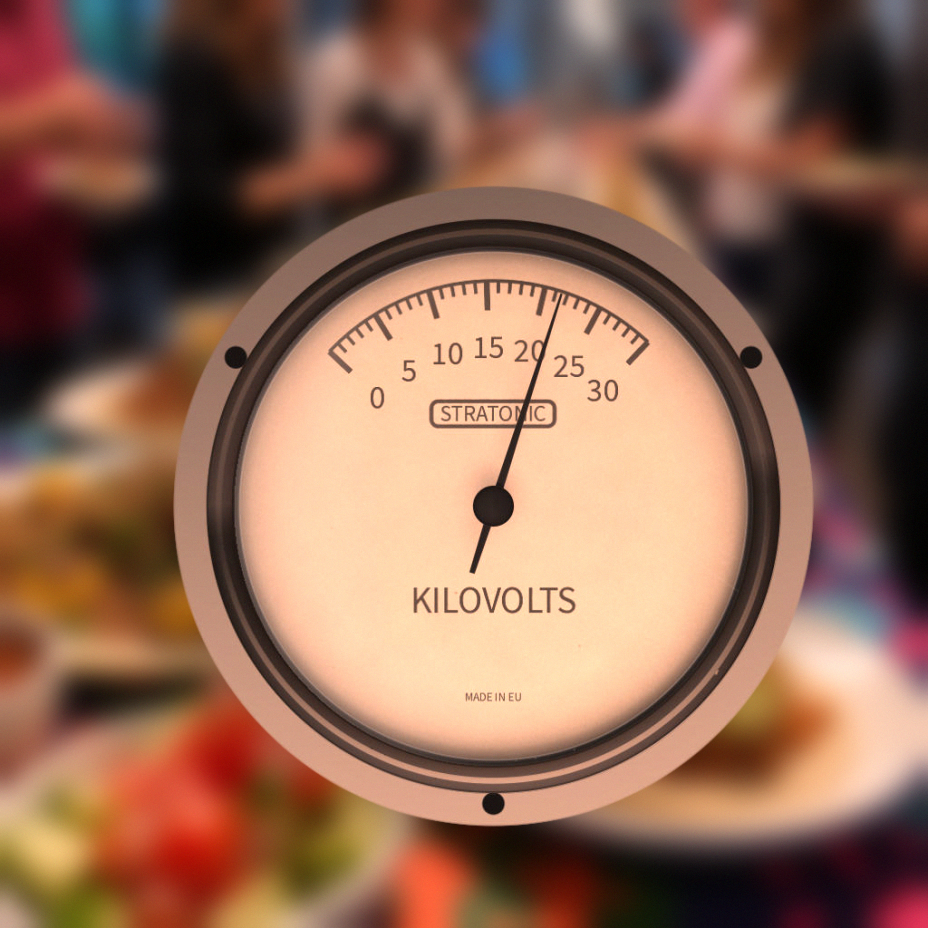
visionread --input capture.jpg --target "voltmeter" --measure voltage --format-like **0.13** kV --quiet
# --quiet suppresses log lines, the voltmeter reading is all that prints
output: **21.5** kV
